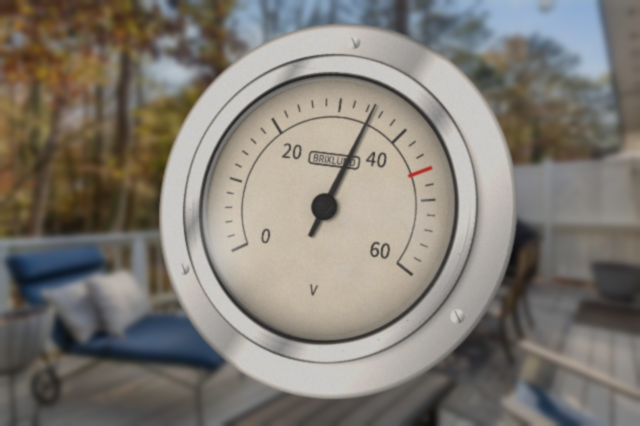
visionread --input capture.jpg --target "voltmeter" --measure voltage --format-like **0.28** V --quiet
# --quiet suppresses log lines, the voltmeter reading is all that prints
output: **35** V
